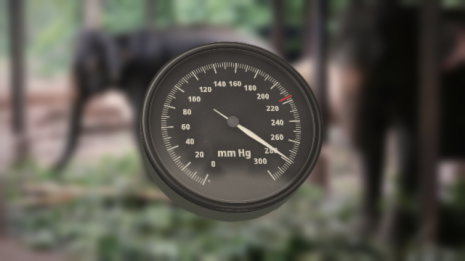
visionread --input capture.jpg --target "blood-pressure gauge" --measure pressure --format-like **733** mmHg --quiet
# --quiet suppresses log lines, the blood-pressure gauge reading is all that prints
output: **280** mmHg
